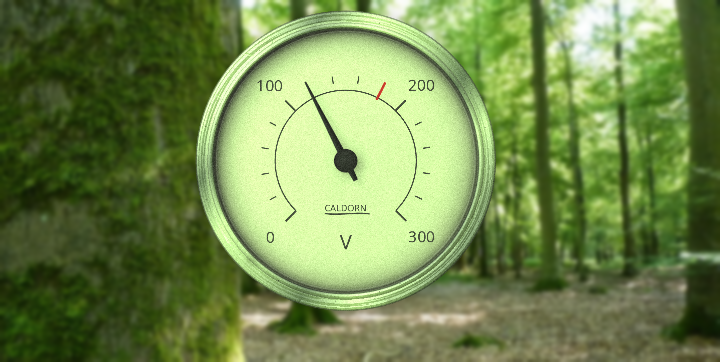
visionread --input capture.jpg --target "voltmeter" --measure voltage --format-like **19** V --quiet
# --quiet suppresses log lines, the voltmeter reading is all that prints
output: **120** V
